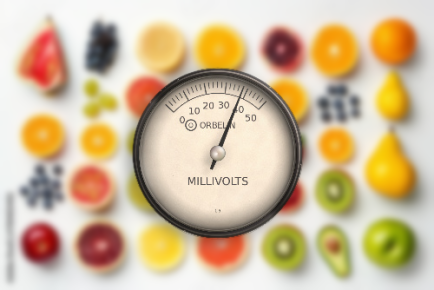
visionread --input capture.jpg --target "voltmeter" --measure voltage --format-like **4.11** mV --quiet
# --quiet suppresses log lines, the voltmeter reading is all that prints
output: **38** mV
